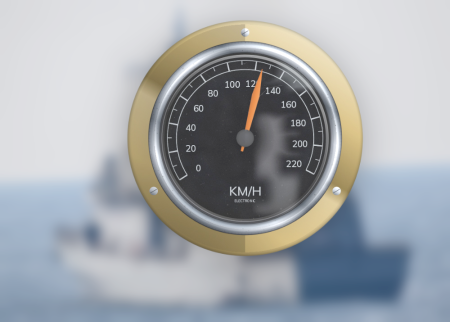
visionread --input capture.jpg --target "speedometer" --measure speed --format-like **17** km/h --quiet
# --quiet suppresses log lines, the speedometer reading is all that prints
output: **125** km/h
